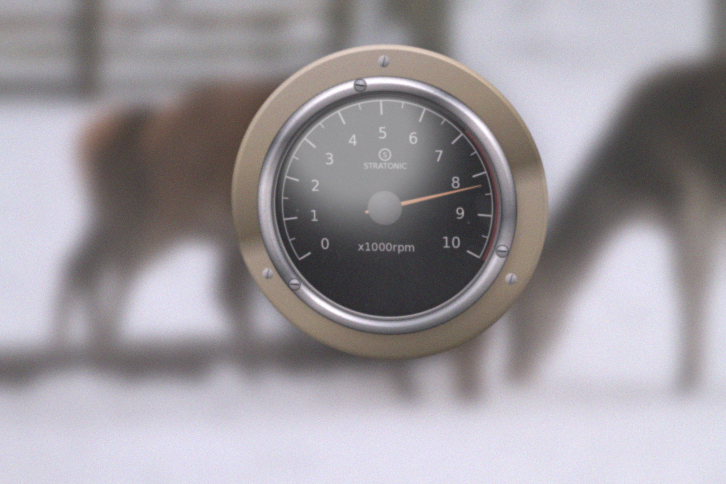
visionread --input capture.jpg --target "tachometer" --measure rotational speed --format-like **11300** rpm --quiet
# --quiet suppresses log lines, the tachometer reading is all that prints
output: **8250** rpm
